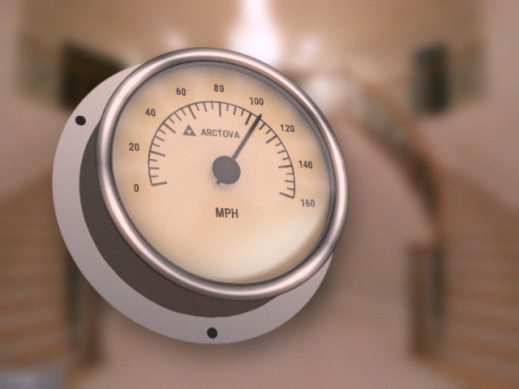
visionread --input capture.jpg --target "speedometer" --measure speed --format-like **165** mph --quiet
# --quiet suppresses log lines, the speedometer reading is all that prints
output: **105** mph
